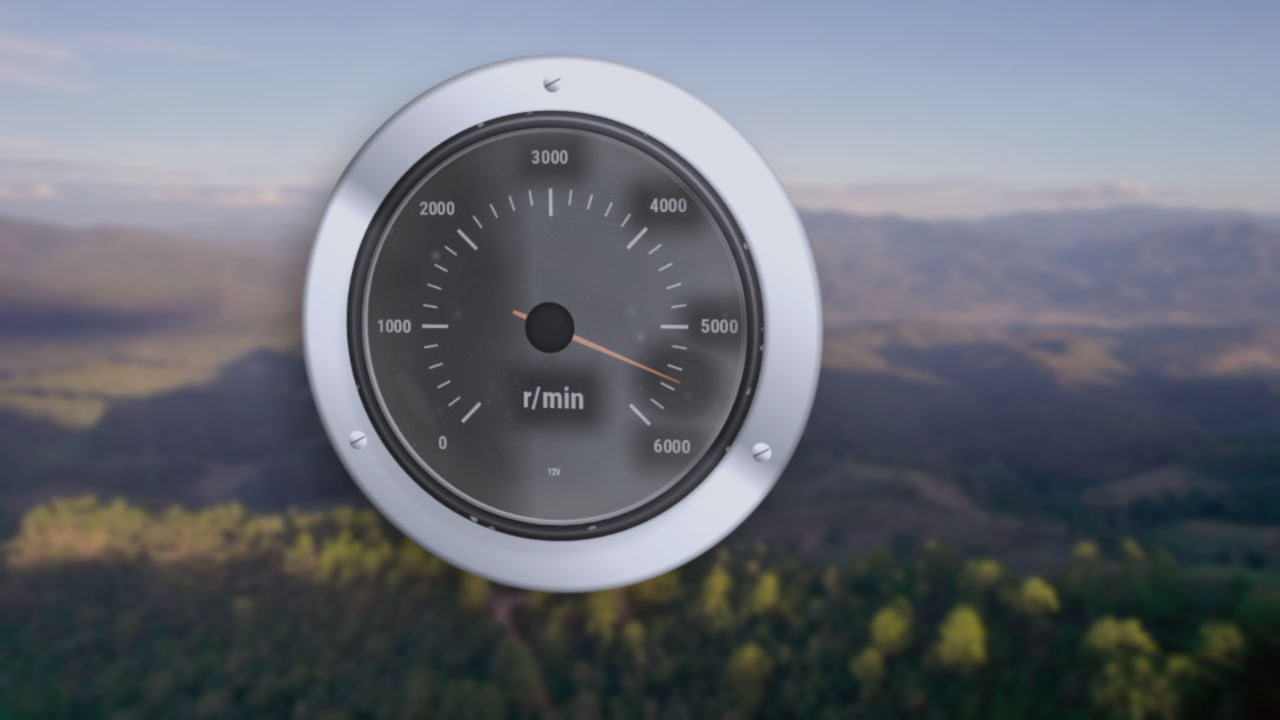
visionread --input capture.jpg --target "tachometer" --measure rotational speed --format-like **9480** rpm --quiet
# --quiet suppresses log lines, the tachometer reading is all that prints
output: **5500** rpm
